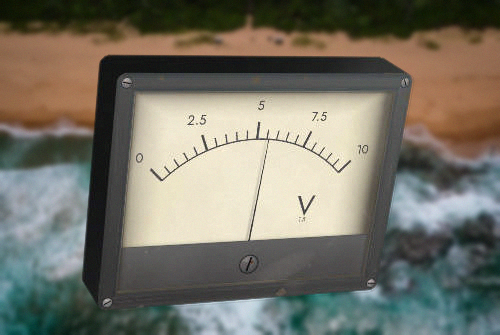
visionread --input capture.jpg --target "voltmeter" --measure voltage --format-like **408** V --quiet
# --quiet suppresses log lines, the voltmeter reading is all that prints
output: **5.5** V
